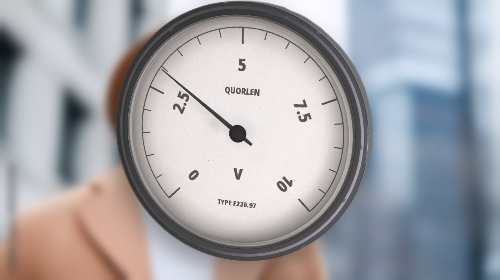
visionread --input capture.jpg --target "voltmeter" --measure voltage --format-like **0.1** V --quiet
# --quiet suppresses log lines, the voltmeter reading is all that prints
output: **3** V
